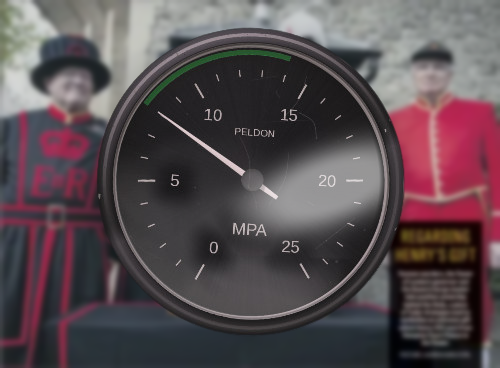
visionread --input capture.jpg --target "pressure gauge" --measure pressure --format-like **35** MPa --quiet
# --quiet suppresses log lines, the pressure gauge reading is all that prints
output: **8** MPa
